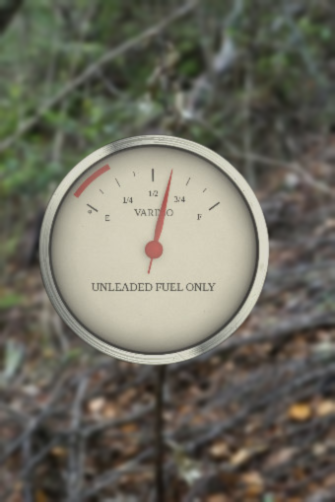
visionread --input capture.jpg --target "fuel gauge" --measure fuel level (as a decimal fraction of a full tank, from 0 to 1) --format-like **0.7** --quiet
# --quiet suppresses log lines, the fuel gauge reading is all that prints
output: **0.625**
